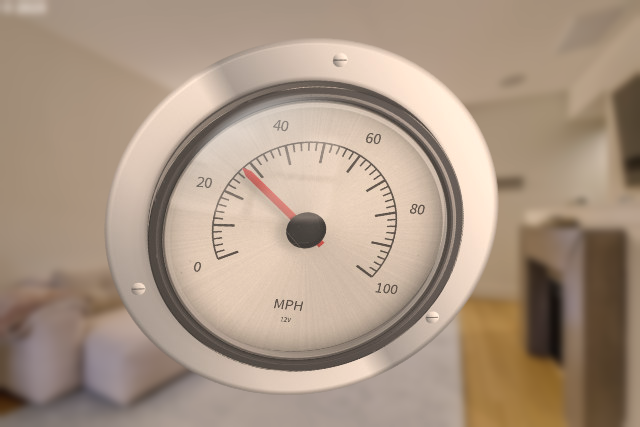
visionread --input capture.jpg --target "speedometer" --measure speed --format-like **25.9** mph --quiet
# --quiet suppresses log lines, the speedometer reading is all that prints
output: **28** mph
